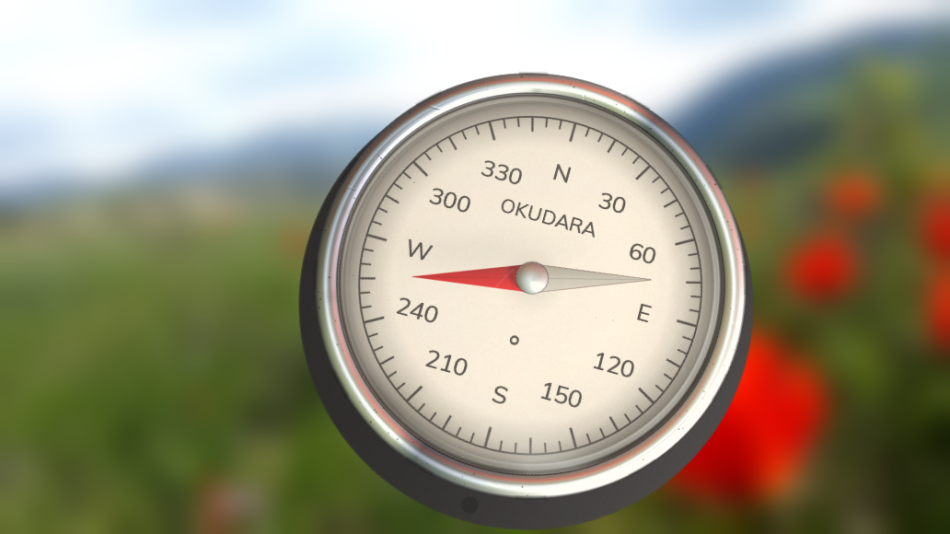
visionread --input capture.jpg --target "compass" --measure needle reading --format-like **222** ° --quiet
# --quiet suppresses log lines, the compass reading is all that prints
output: **255** °
